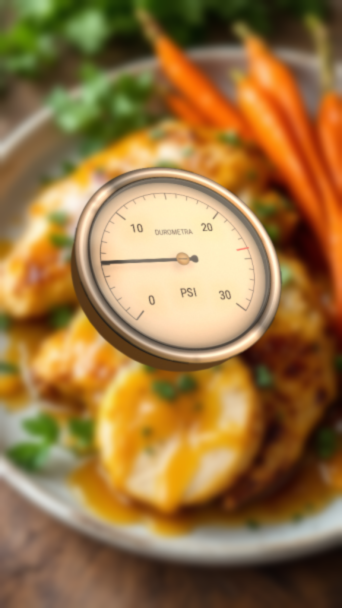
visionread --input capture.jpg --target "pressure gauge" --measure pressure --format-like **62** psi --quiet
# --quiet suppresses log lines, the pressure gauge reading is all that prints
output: **5** psi
